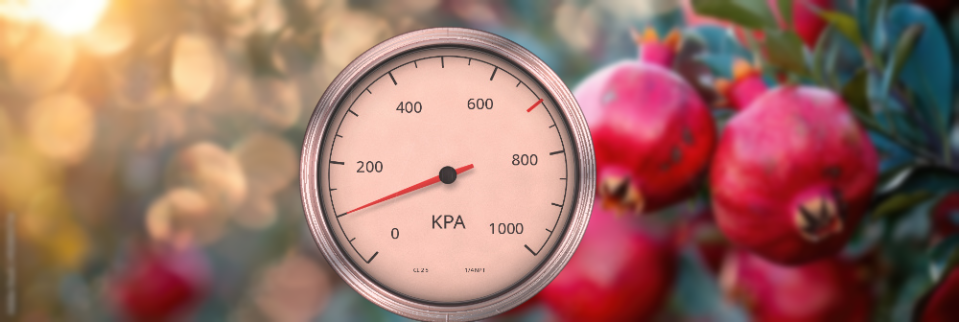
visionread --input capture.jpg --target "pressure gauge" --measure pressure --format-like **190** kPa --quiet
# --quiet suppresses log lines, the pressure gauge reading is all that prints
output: **100** kPa
